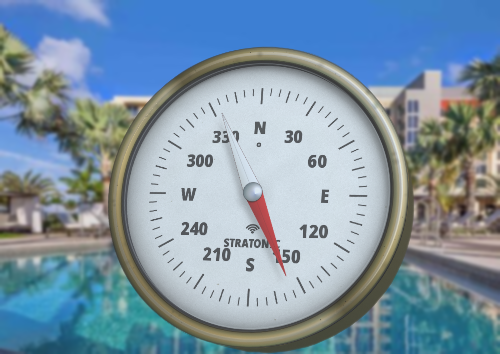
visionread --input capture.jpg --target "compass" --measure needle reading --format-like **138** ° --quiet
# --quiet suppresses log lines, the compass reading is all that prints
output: **155** °
